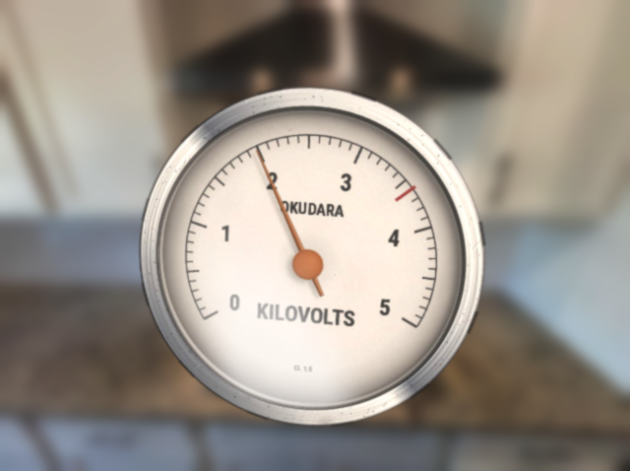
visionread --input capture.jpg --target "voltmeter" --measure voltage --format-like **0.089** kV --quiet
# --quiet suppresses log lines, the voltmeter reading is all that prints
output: **2** kV
